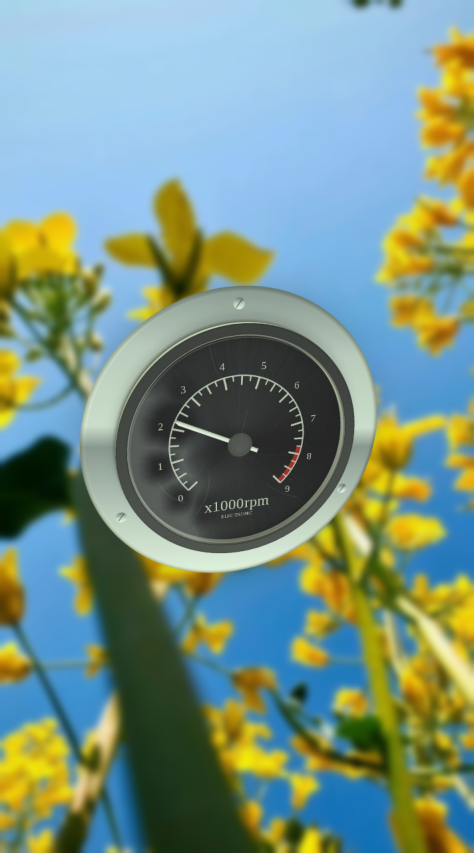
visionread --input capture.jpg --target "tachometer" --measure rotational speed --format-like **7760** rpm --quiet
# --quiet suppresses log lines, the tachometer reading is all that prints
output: **2250** rpm
